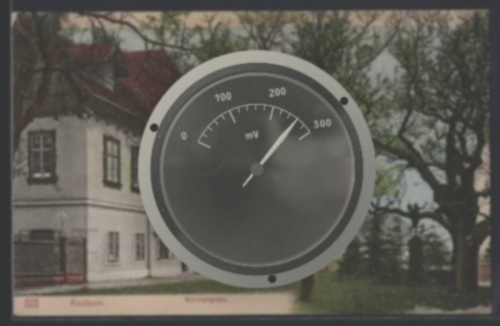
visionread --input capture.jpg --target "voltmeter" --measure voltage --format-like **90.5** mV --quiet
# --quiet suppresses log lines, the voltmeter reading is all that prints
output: **260** mV
